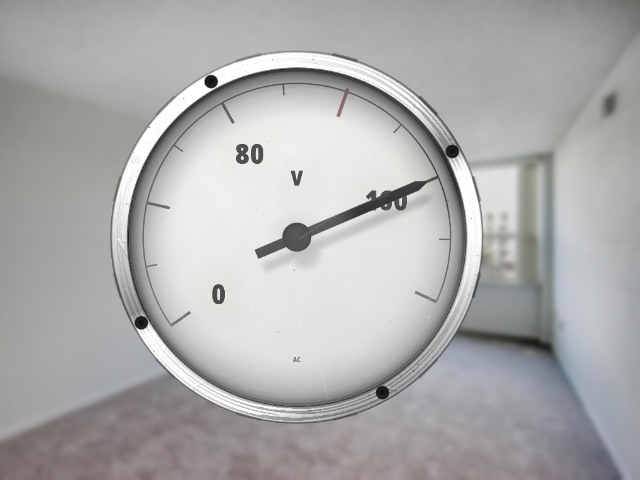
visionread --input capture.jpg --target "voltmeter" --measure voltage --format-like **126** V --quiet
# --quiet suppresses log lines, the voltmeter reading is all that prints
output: **160** V
